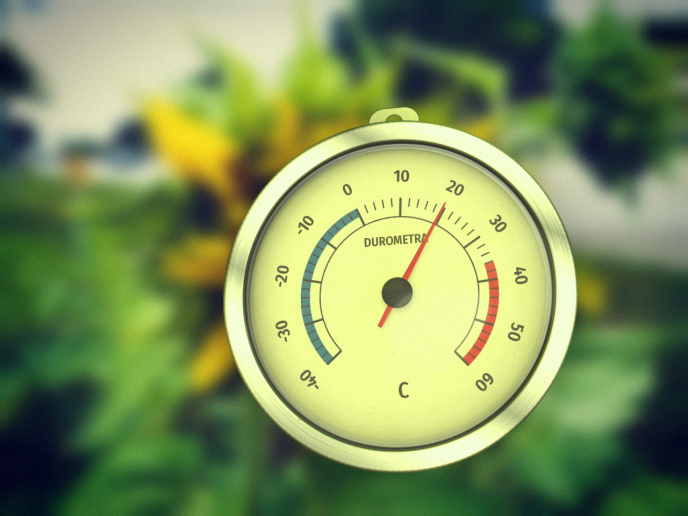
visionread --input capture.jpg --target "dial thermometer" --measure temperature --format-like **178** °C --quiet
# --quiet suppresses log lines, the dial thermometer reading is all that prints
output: **20** °C
